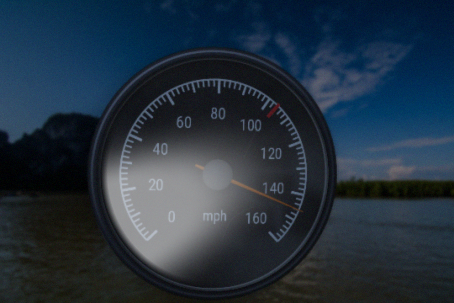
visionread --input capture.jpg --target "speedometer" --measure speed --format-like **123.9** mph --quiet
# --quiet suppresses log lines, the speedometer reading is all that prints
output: **146** mph
